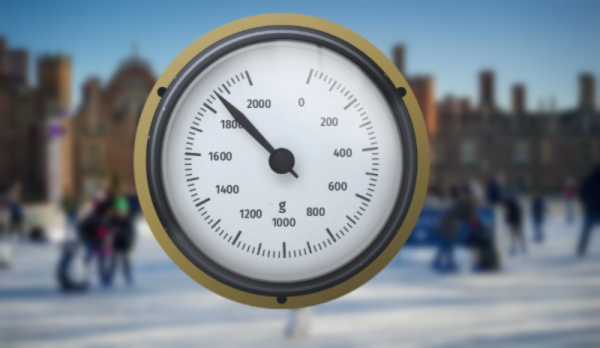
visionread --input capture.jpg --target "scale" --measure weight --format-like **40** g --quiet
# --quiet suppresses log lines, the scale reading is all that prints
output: **1860** g
